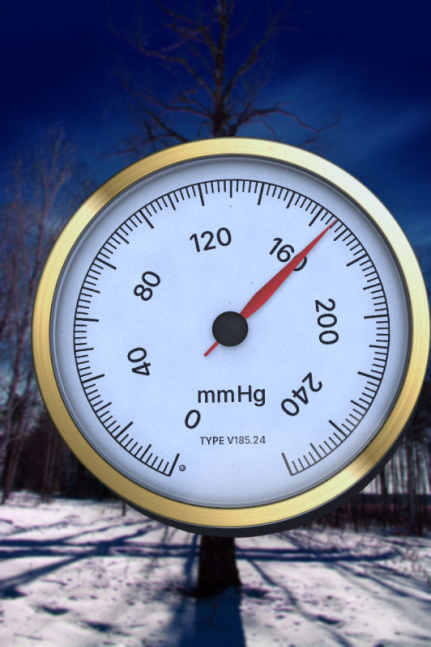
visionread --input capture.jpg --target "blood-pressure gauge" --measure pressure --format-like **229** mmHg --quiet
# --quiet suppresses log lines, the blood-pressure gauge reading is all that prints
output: **166** mmHg
